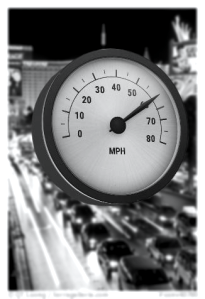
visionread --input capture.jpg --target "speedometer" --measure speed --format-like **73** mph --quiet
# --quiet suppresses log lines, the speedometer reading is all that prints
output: **60** mph
